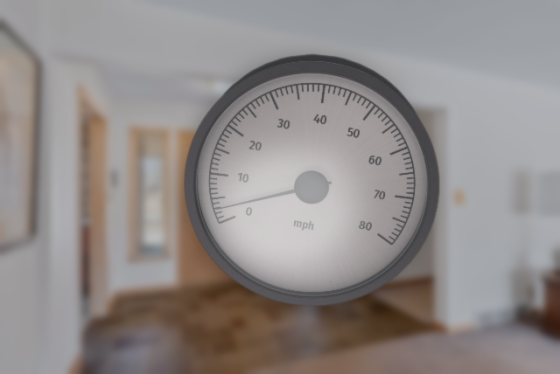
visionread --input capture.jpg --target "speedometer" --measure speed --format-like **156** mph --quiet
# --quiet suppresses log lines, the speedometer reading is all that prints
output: **3** mph
